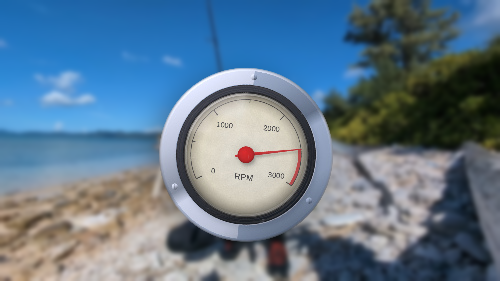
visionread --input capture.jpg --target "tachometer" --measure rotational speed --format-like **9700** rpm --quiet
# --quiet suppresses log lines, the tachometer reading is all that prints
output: **2500** rpm
